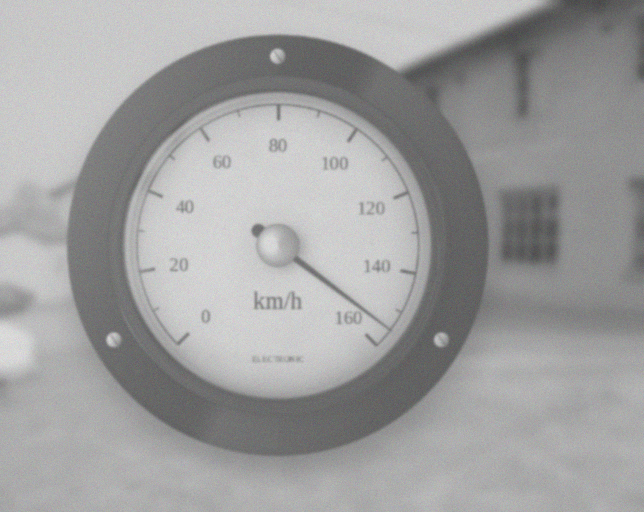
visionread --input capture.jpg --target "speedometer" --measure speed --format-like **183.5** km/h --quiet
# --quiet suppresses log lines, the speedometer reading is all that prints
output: **155** km/h
